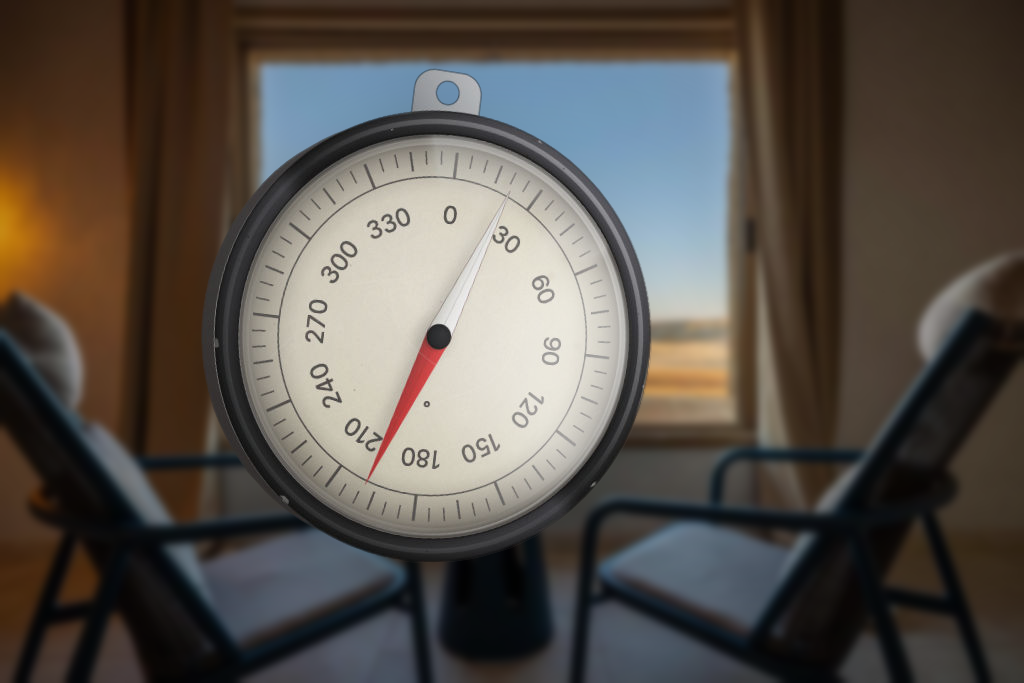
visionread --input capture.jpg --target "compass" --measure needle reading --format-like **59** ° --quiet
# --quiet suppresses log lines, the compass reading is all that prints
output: **200** °
